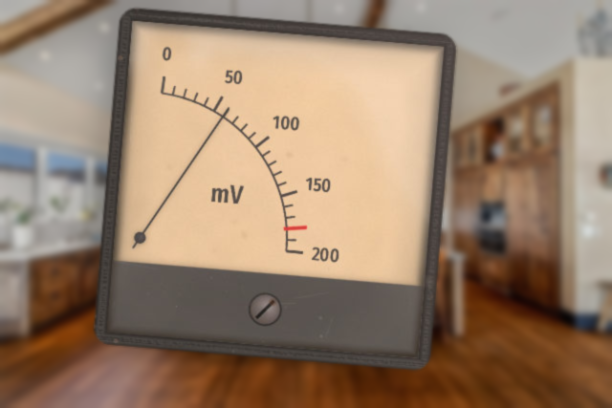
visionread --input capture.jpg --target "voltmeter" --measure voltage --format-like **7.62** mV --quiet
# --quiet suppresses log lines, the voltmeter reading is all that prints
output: **60** mV
